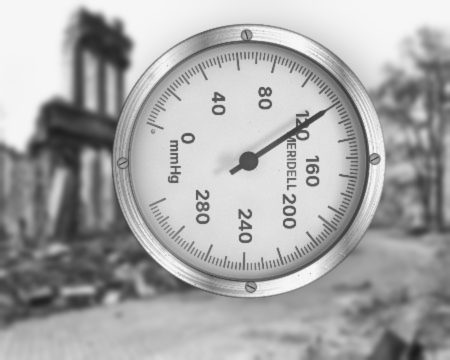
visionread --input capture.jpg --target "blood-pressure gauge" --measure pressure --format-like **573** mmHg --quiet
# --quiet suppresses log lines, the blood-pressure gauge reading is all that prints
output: **120** mmHg
